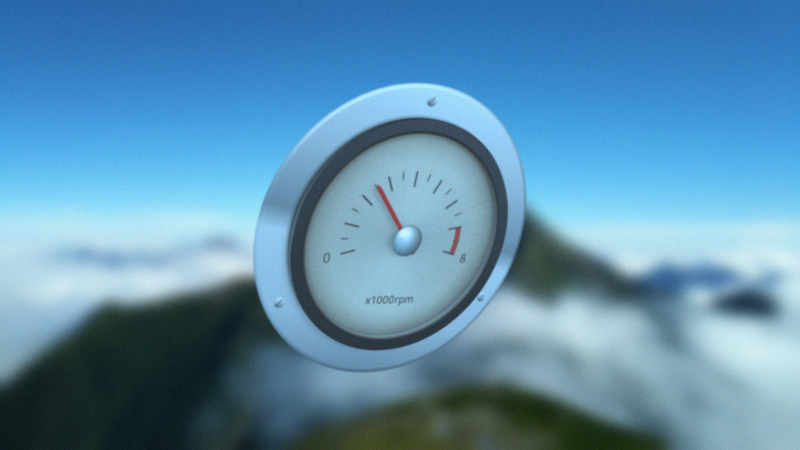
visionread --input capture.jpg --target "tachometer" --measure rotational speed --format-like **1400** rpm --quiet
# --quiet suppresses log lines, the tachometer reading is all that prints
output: **2500** rpm
